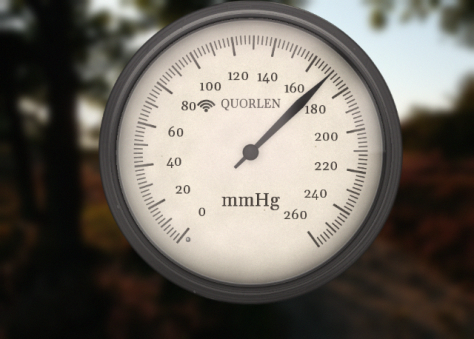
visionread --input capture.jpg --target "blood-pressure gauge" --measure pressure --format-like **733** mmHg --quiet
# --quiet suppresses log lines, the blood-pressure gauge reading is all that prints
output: **170** mmHg
